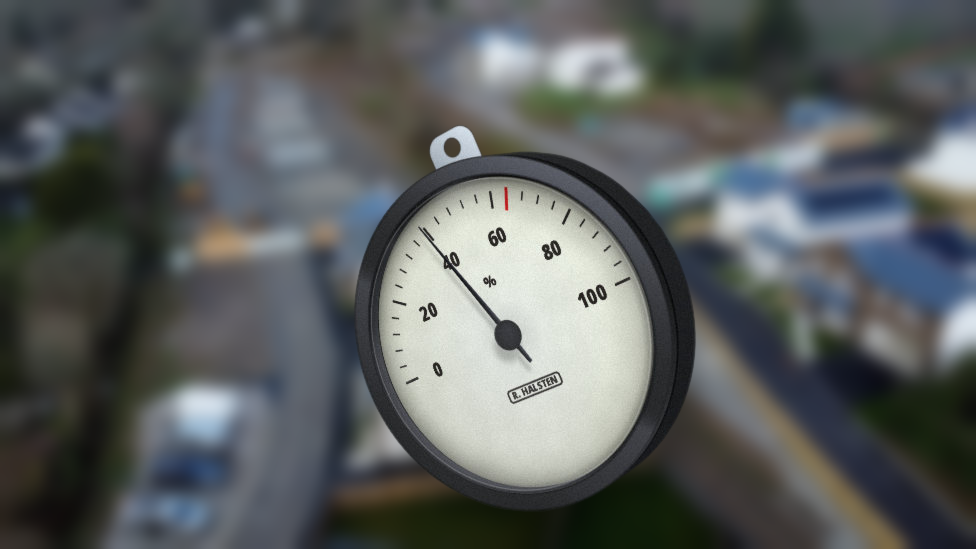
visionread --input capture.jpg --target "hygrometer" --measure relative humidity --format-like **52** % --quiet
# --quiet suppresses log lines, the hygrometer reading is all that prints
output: **40** %
